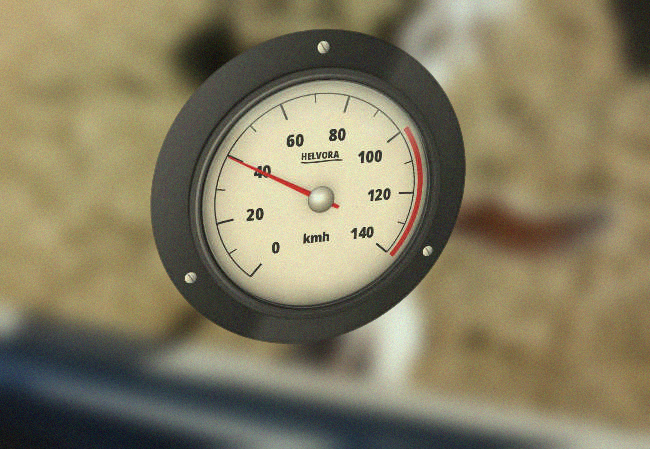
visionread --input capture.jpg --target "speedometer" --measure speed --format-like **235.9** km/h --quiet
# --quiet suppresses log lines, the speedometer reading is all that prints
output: **40** km/h
